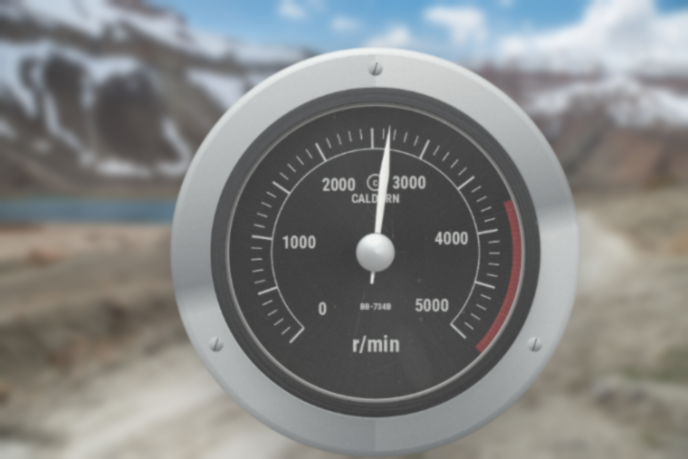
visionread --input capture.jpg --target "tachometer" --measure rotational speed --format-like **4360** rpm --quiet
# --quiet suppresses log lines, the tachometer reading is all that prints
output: **2650** rpm
